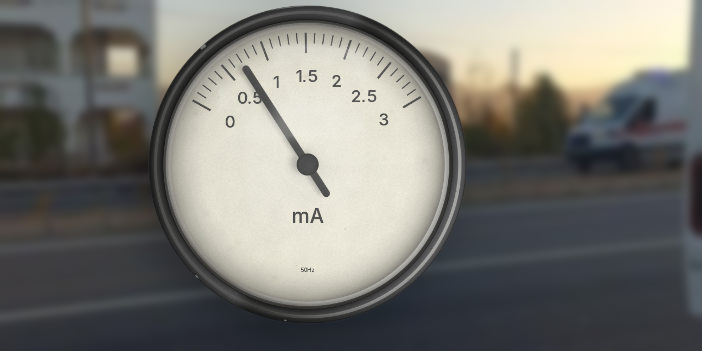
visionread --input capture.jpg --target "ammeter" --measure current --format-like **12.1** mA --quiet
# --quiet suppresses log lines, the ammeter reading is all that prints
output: **0.7** mA
